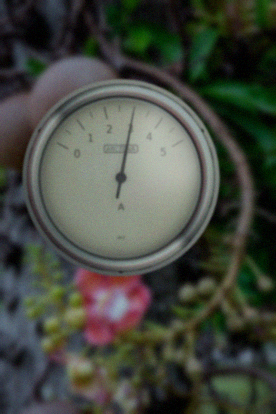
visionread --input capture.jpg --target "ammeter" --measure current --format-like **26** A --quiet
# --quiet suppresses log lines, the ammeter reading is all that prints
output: **3** A
